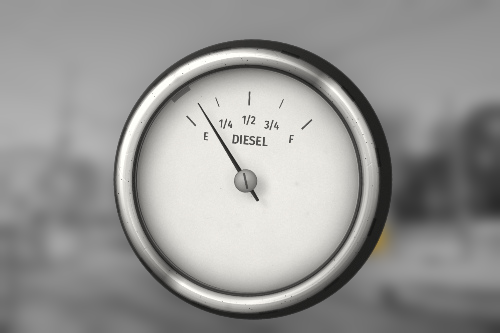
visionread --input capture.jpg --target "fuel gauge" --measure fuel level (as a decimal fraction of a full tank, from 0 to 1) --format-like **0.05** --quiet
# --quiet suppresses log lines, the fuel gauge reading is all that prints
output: **0.125**
